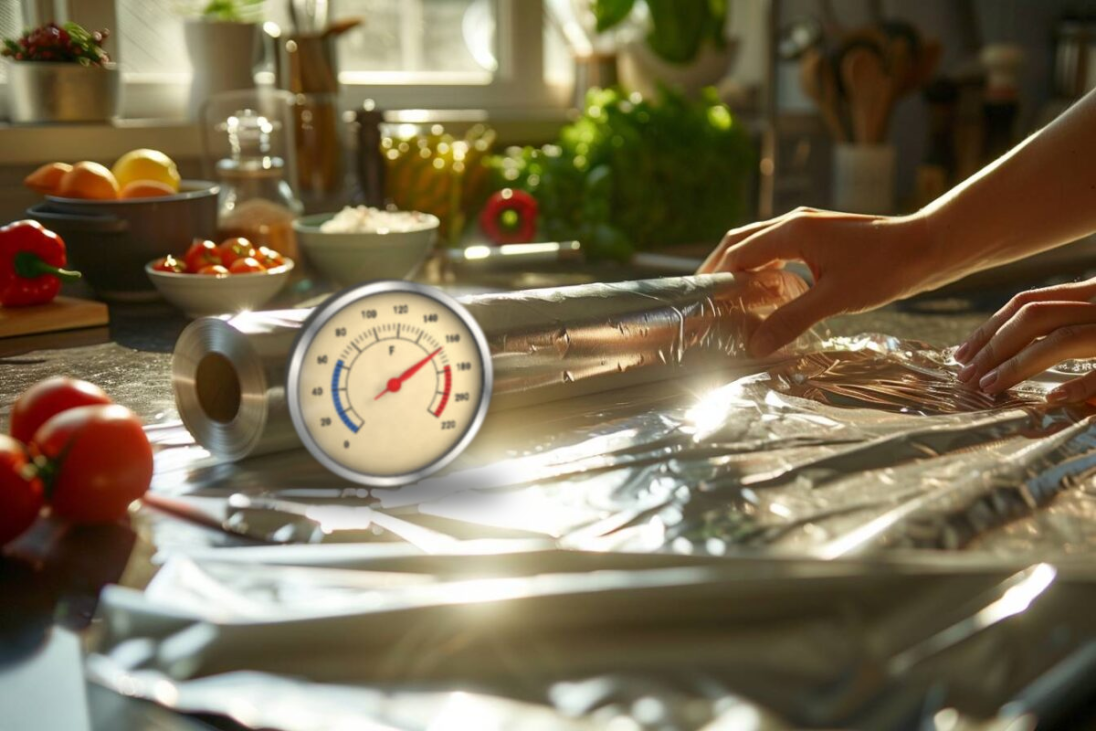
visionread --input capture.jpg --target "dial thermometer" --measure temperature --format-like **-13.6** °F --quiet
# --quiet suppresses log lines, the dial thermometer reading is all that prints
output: **160** °F
